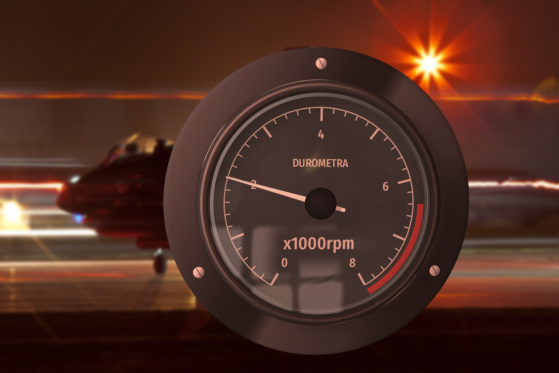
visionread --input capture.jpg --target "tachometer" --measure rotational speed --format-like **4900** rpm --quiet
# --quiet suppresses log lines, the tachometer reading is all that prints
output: **2000** rpm
